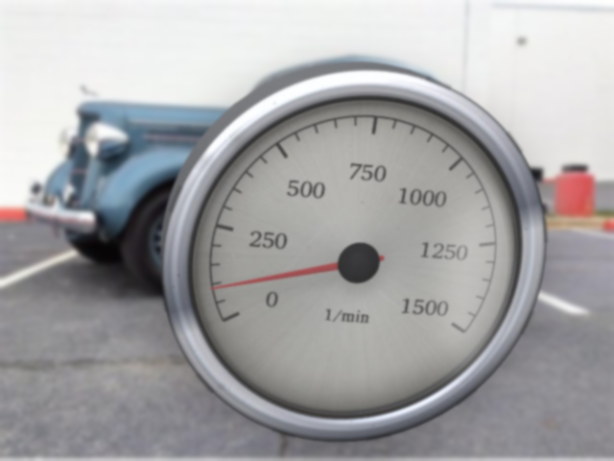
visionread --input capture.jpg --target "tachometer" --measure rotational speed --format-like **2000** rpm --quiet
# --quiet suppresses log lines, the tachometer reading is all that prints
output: **100** rpm
